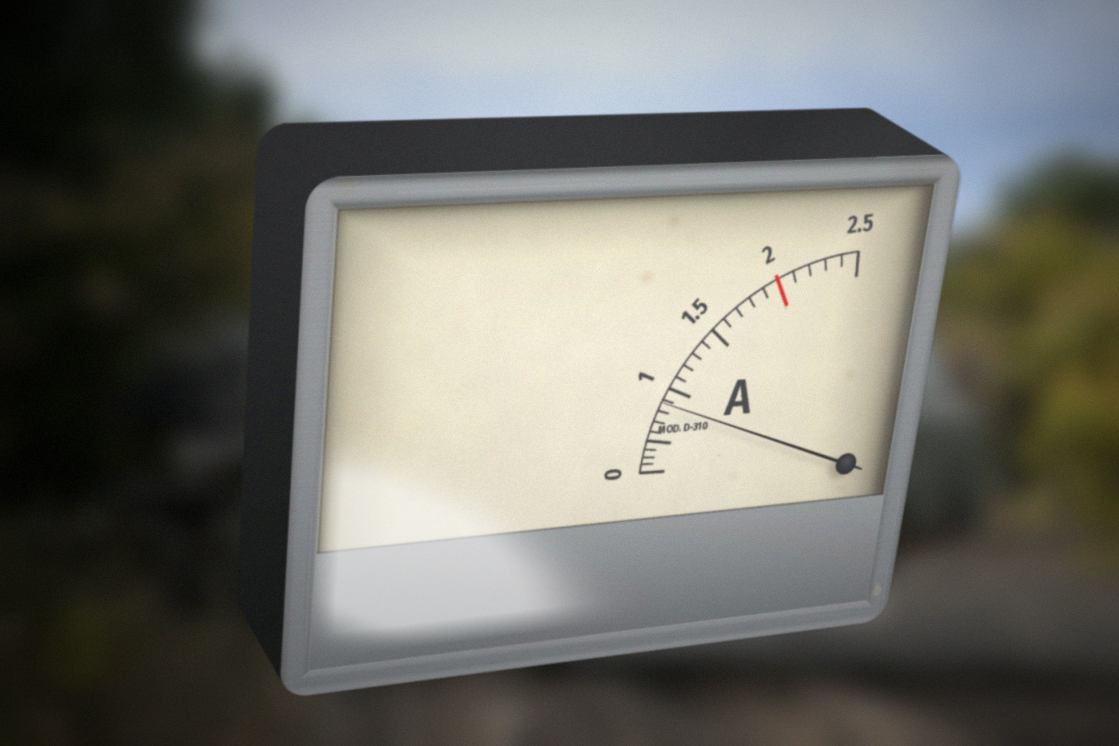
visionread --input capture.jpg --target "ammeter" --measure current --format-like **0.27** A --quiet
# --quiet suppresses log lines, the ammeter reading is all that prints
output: **0.9** A
